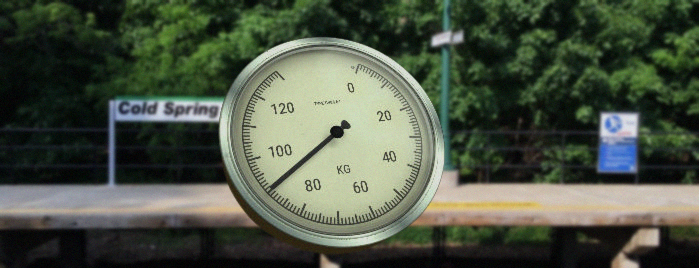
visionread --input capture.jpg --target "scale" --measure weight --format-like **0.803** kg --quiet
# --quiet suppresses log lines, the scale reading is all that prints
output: **90** kg
